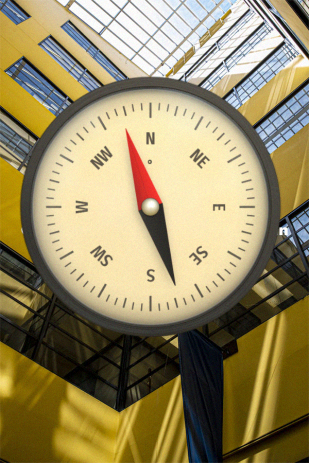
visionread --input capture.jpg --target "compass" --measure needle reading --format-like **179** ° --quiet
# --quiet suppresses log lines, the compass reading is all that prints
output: **342.5** °
